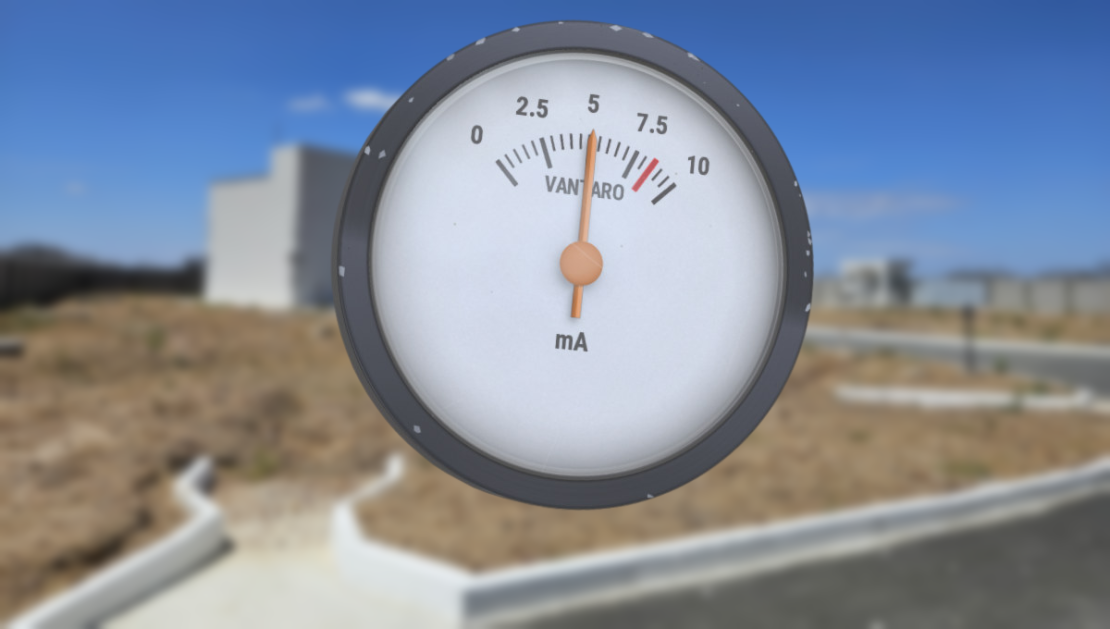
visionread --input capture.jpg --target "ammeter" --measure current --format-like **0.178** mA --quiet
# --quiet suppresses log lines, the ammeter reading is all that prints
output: **5** mA
